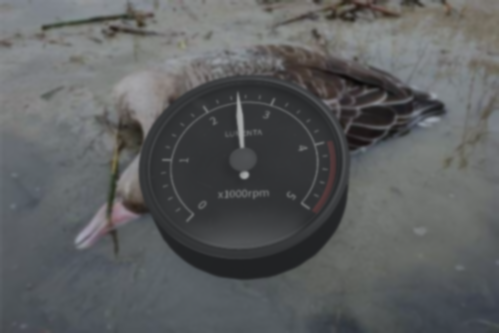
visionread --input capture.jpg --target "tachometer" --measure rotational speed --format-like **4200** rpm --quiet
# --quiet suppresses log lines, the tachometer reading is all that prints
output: **2500** rpm
